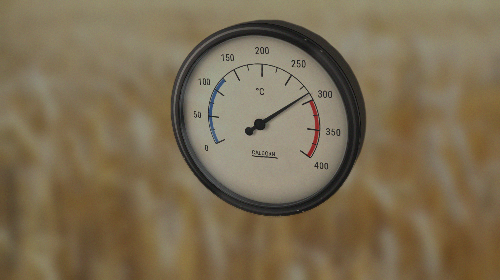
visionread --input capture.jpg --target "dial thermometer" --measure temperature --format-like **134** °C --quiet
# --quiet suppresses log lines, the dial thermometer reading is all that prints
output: **287.5** °C
